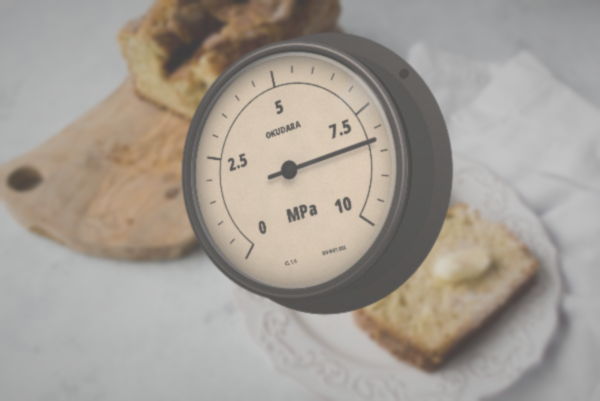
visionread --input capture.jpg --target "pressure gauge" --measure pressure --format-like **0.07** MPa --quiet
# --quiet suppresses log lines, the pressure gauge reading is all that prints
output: **8.25** MPa
